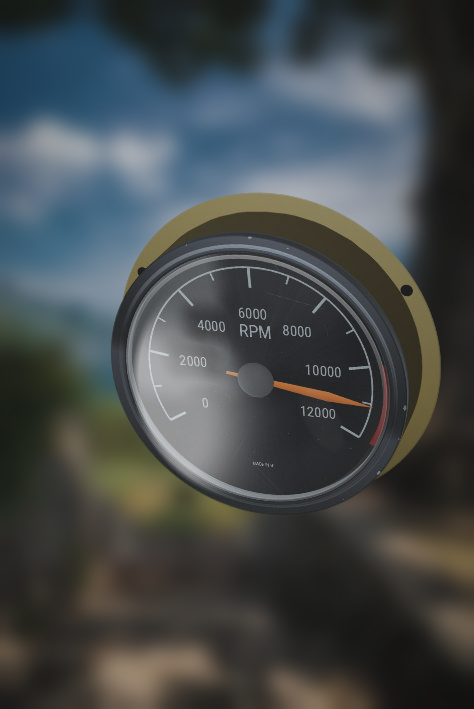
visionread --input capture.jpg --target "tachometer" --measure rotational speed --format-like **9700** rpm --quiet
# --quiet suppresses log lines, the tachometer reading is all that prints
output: **11000** rpm
